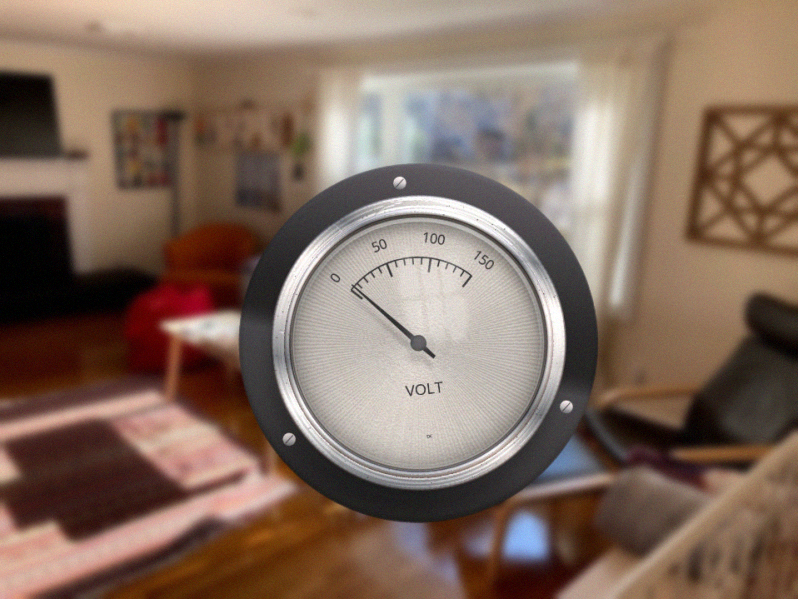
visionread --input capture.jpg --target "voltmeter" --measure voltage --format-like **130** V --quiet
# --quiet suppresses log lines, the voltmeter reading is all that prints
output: **5** V
